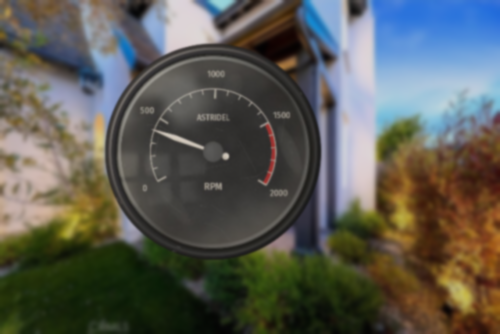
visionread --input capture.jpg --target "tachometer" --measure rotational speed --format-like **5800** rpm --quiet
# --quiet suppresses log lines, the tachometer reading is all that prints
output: **400** rpm
